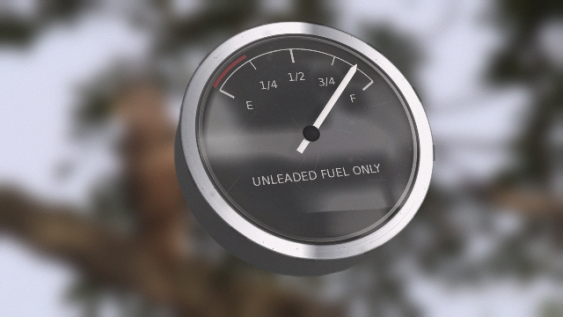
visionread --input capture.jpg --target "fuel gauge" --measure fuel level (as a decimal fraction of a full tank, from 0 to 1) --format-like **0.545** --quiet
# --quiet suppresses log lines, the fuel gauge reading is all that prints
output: **0.875**
